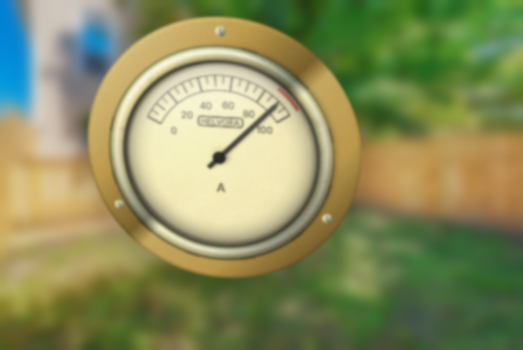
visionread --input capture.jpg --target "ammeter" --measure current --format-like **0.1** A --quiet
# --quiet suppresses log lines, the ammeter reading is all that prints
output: **90** A
